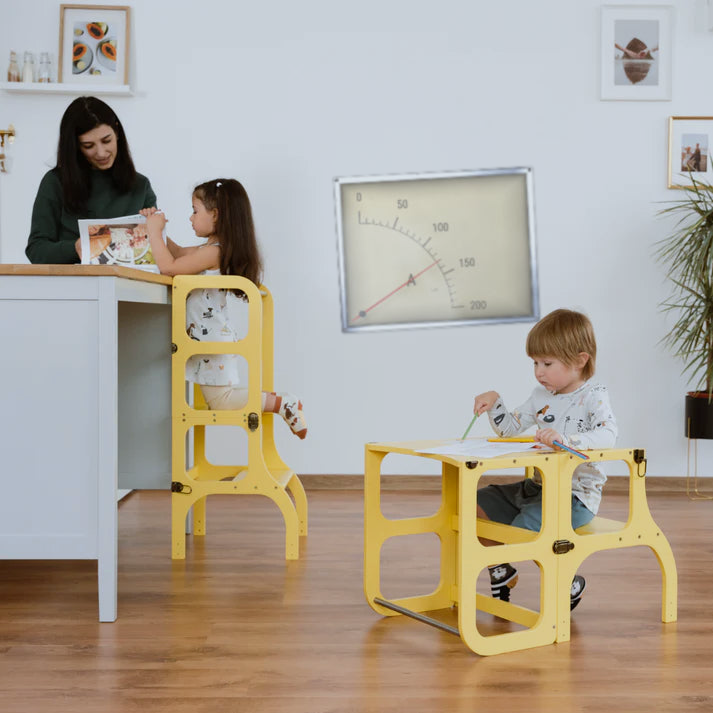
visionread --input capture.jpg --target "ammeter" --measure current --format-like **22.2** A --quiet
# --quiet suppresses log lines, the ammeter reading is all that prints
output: **130** A
